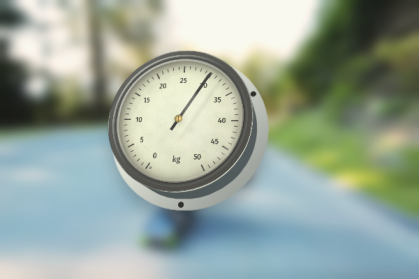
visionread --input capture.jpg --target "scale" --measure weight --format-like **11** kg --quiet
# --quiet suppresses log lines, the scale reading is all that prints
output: **30** kg
